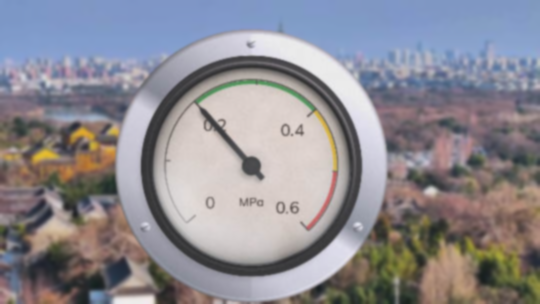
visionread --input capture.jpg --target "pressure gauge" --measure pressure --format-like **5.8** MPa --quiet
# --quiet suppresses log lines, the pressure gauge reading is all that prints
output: **0.2** MPa
